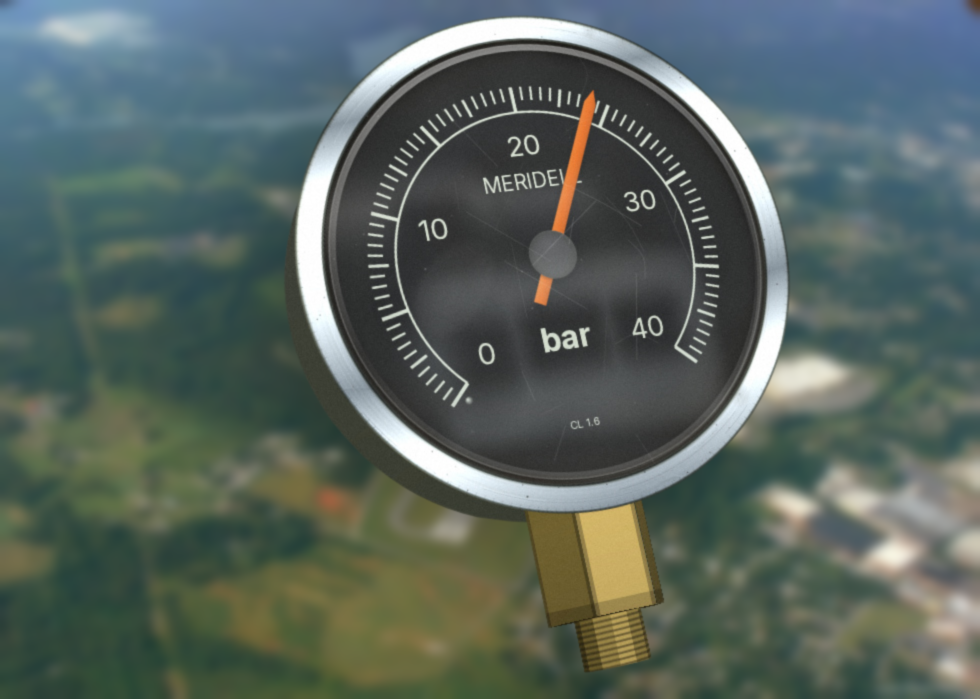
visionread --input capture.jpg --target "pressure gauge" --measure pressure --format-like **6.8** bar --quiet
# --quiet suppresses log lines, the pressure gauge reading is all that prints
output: **24** bar
